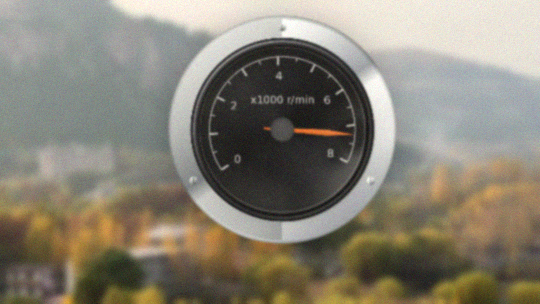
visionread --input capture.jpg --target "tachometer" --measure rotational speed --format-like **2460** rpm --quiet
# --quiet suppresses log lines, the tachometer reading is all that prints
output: **7250** rpm
